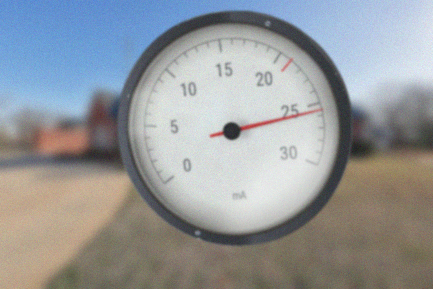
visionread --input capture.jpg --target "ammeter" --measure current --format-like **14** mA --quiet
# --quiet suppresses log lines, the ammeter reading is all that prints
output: **25.5** mA
